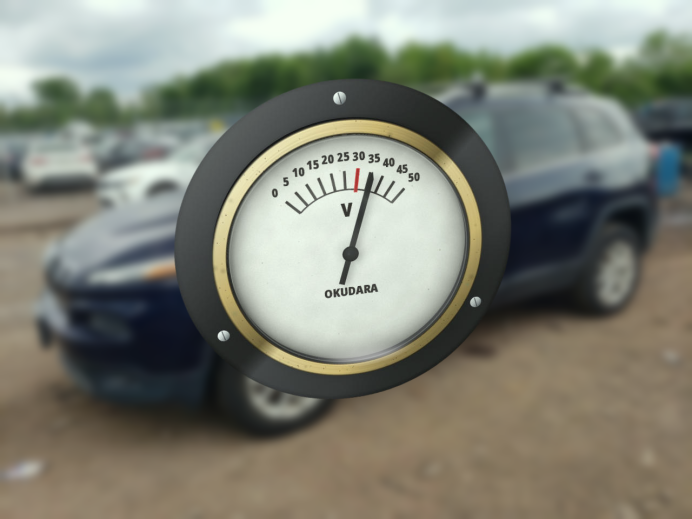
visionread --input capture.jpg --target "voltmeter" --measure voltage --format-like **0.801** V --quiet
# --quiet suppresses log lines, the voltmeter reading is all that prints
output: **35** V
